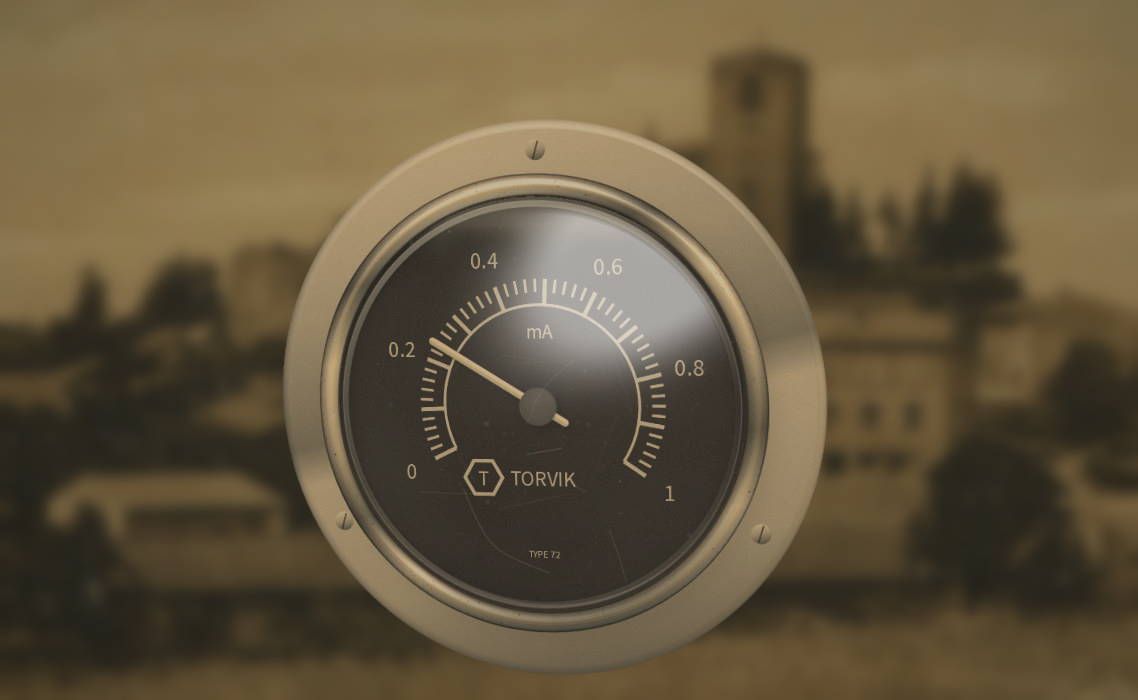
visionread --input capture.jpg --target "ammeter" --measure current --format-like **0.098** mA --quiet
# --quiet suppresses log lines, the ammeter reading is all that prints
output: **0.24** mA
